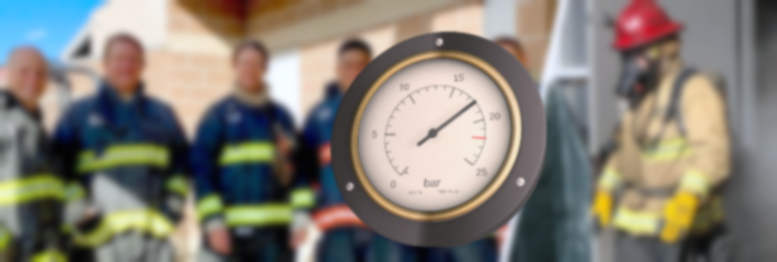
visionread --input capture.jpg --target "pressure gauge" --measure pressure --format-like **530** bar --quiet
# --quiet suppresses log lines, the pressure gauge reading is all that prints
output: **18** bar
